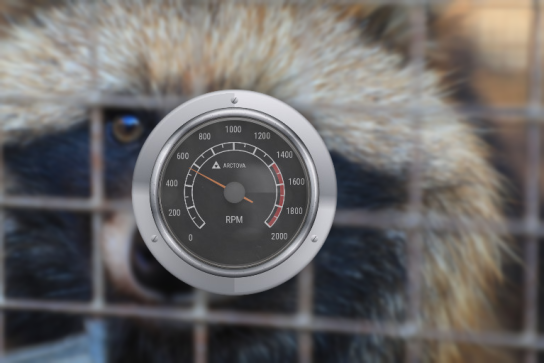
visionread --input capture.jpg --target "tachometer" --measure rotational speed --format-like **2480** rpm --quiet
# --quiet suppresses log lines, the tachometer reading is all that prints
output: **550** rpm
